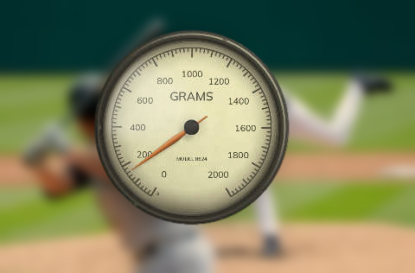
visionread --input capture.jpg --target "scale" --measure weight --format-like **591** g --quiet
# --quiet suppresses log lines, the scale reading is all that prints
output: **160** g
